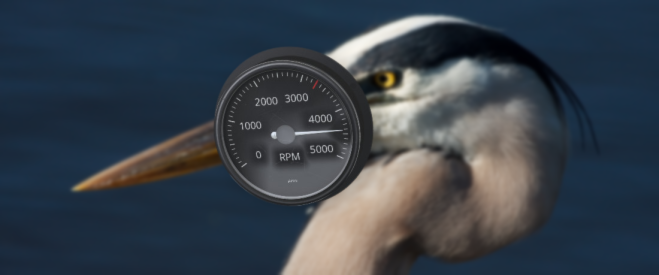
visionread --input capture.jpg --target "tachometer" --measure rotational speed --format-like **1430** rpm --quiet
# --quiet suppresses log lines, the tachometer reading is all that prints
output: **4400** rpm
